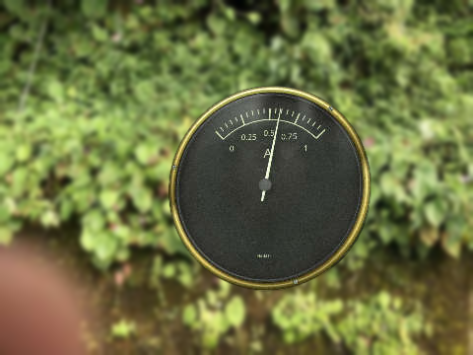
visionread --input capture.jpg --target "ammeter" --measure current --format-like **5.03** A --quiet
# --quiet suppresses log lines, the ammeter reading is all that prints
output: **0.6** A
